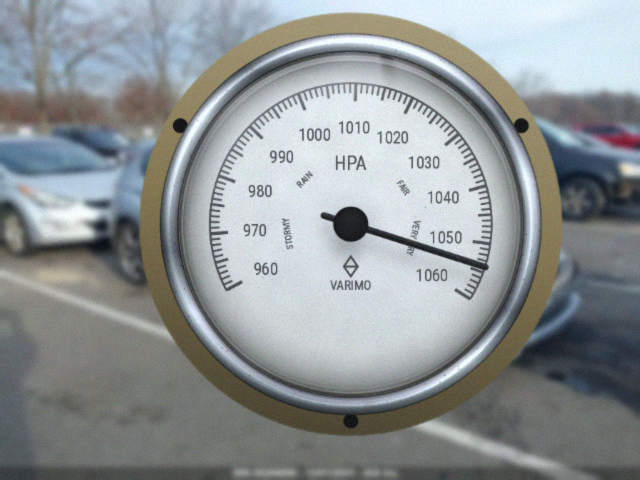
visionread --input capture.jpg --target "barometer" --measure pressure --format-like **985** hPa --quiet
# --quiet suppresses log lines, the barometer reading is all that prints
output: **1054** hPa
